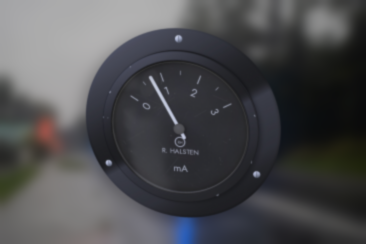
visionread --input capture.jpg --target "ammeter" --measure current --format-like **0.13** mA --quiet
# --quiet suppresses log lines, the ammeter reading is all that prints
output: **0.75** mA
